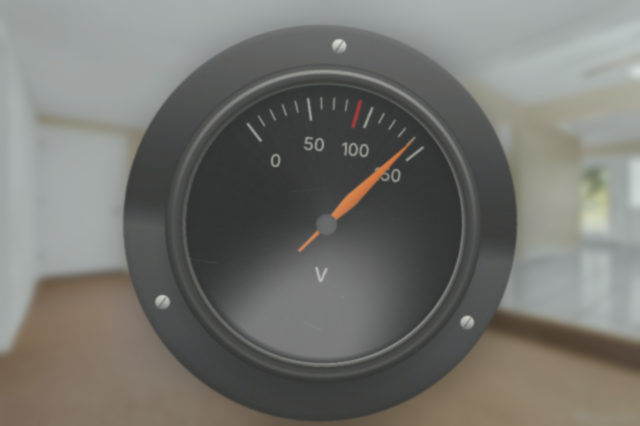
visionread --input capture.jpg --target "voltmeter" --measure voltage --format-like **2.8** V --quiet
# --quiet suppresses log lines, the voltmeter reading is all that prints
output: **140** V
